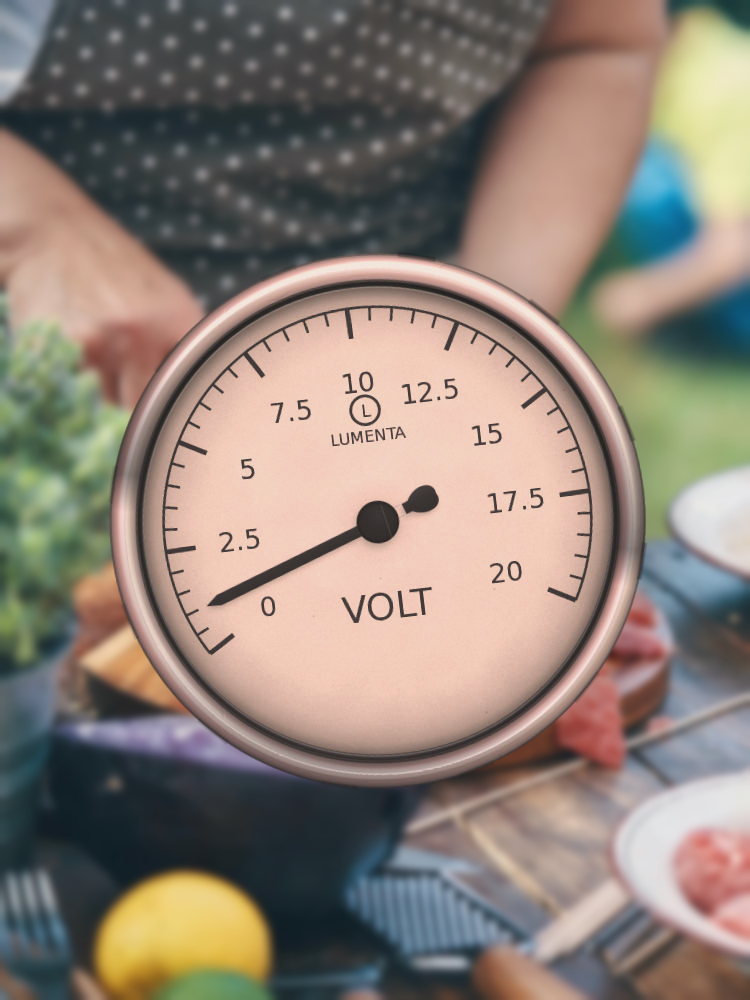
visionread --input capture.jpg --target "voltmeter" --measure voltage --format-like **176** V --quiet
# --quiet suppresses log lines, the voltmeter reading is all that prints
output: **1** V
